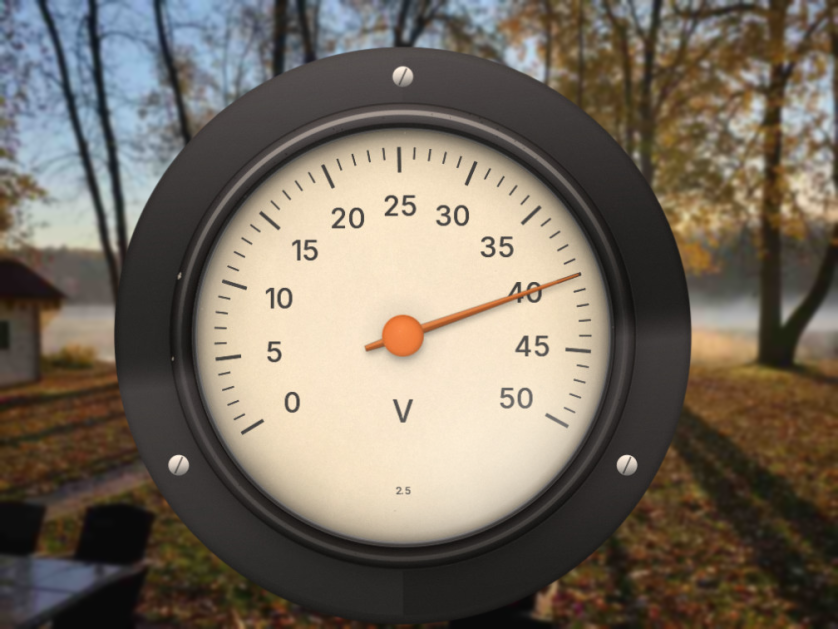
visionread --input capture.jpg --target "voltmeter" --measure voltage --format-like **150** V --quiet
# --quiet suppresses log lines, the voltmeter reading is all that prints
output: **40** V
